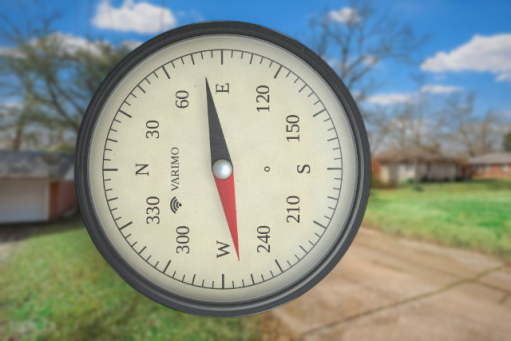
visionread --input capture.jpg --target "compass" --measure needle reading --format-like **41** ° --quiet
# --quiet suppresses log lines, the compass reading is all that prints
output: **260** °
